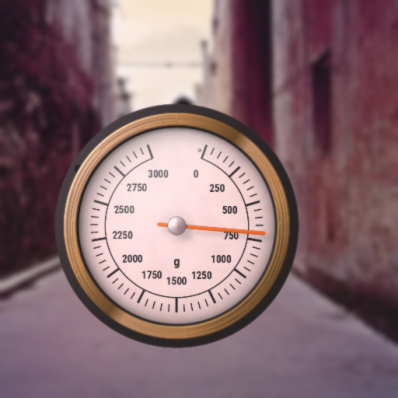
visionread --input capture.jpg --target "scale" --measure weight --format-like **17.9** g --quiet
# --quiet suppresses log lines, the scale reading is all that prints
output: **700** g
